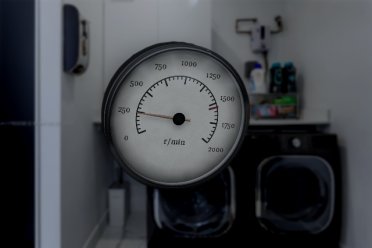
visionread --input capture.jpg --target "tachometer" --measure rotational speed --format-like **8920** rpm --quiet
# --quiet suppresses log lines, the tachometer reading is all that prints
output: **250** rpm
